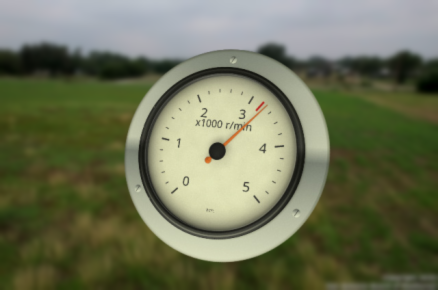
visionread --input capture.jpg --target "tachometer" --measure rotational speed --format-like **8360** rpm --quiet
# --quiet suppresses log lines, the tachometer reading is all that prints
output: **3300** rpm
